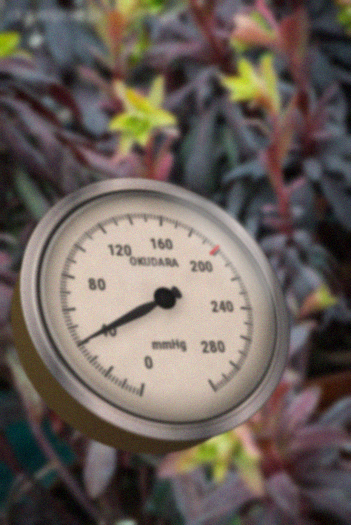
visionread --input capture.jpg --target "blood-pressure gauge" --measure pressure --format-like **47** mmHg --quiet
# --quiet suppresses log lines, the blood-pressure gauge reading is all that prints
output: **40** mmHg
